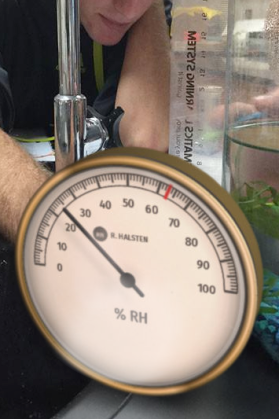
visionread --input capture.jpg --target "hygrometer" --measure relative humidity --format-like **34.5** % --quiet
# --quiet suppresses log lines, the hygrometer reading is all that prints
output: **25** %
